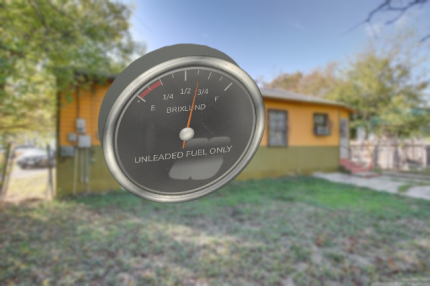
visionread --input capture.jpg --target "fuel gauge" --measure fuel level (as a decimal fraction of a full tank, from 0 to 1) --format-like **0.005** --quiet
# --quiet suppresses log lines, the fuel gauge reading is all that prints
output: **0.625**
